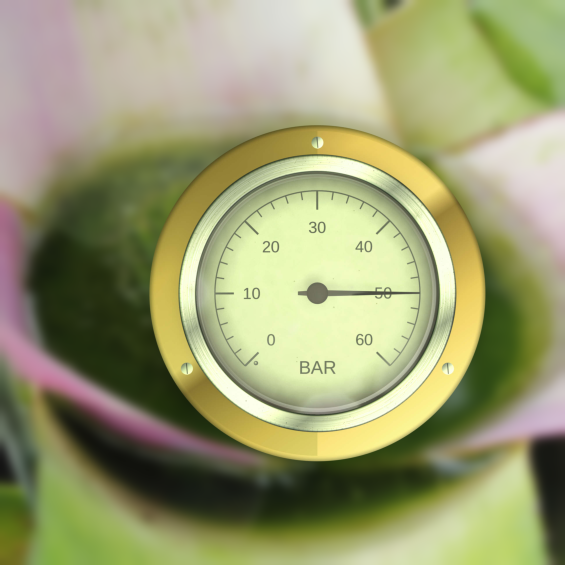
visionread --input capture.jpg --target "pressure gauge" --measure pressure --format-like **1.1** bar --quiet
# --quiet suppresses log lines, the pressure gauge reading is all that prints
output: **50** bar
